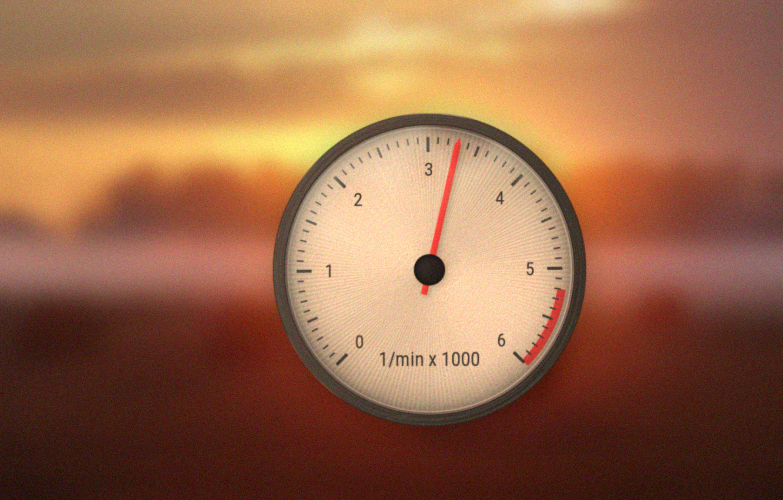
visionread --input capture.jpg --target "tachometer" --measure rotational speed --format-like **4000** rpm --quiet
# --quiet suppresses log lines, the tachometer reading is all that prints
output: **3300** rpm
